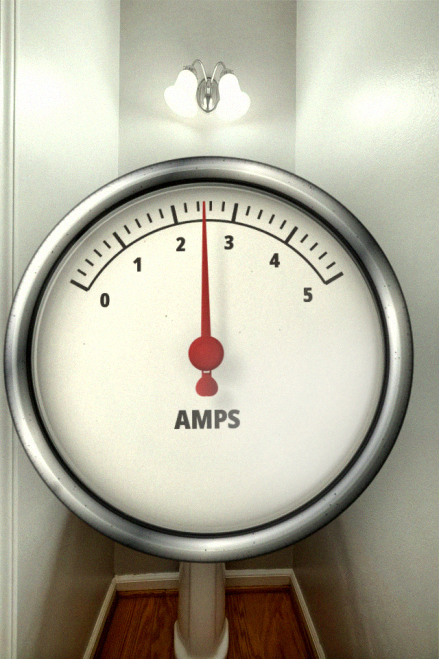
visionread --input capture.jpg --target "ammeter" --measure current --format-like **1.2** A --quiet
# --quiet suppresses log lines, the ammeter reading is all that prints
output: **2.5** A
